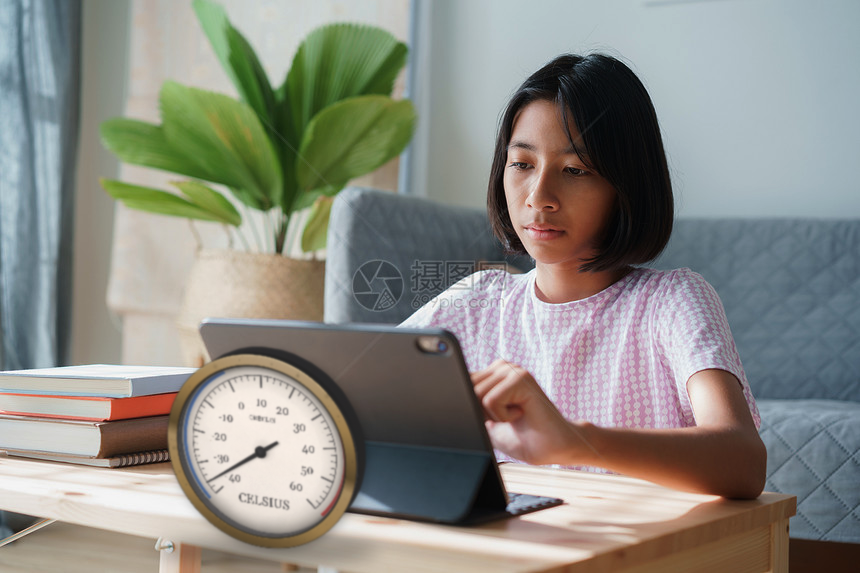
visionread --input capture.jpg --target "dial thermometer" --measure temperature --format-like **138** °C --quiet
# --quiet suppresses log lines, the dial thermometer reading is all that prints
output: **-36** °C
